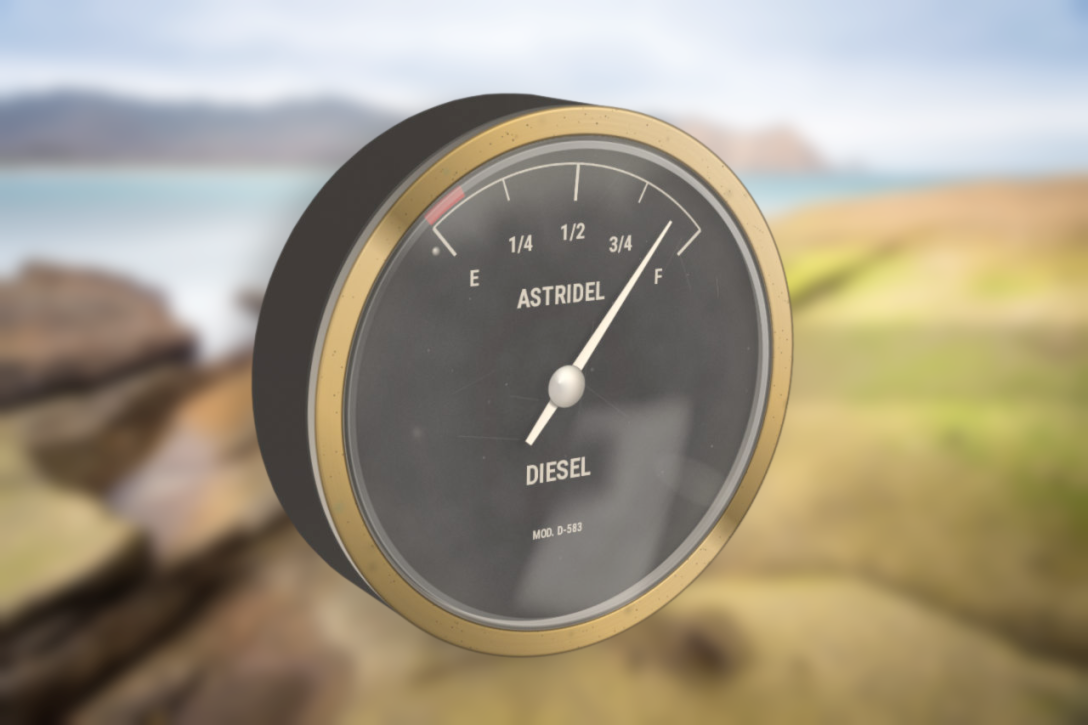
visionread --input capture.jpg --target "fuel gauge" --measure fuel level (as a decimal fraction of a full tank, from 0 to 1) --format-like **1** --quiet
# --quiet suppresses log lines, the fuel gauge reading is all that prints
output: **0.875**
